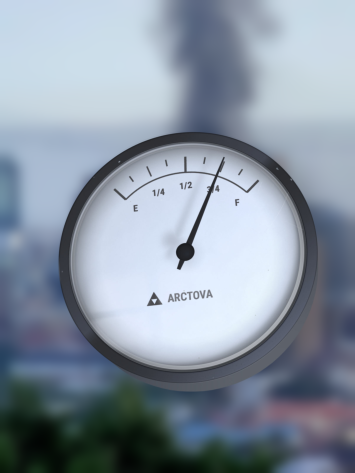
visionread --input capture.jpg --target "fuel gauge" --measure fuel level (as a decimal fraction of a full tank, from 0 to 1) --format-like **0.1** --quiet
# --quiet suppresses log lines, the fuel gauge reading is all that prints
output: **0.75**
